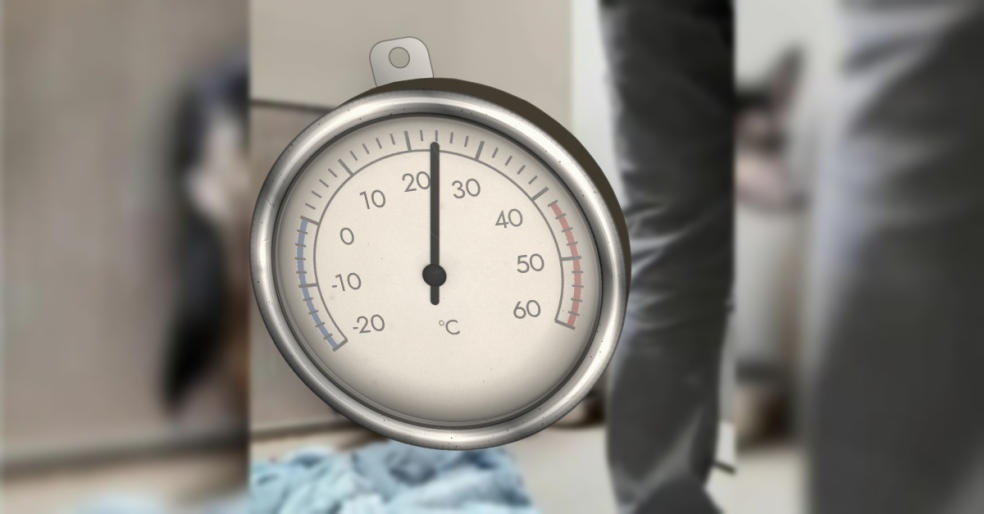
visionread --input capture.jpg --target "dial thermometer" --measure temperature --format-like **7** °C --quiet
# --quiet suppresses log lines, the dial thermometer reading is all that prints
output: **24** °C
